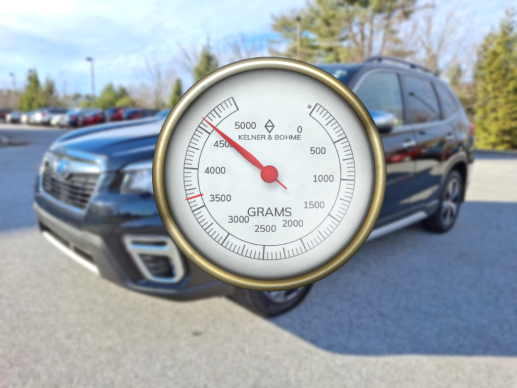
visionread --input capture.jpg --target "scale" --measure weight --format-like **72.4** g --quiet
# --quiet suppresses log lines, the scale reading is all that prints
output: **4600** g
